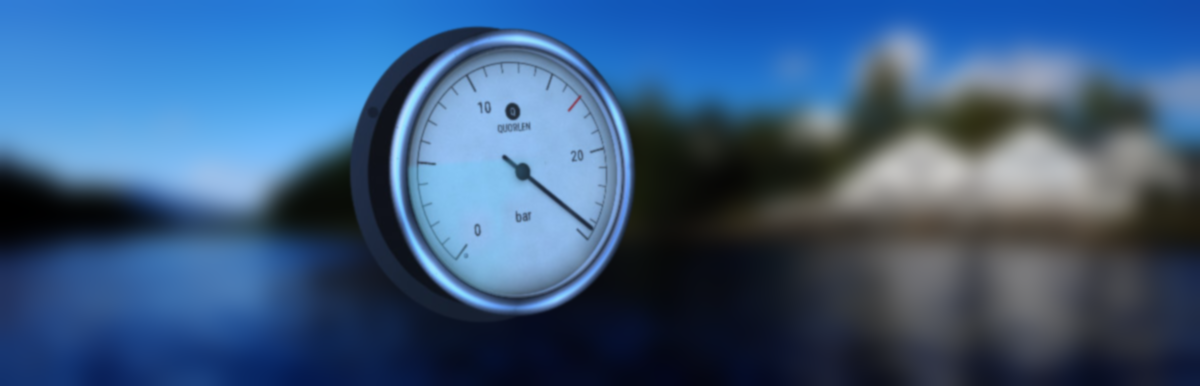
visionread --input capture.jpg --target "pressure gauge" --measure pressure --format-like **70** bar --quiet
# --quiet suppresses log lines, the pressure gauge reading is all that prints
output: **24.5** bar
